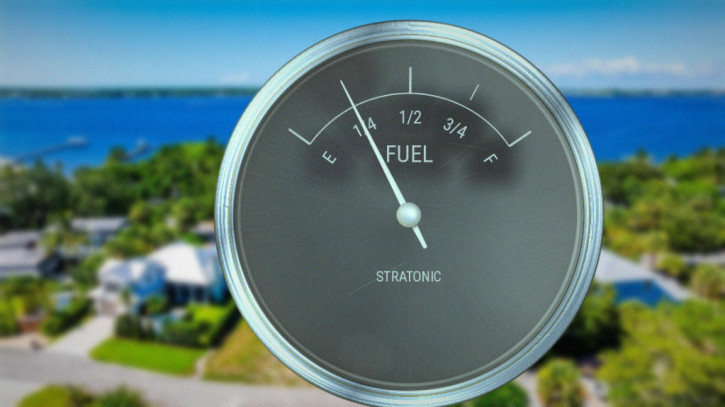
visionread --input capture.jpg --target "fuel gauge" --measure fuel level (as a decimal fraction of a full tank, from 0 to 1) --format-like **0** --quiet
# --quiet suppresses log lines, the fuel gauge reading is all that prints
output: **0.25**
